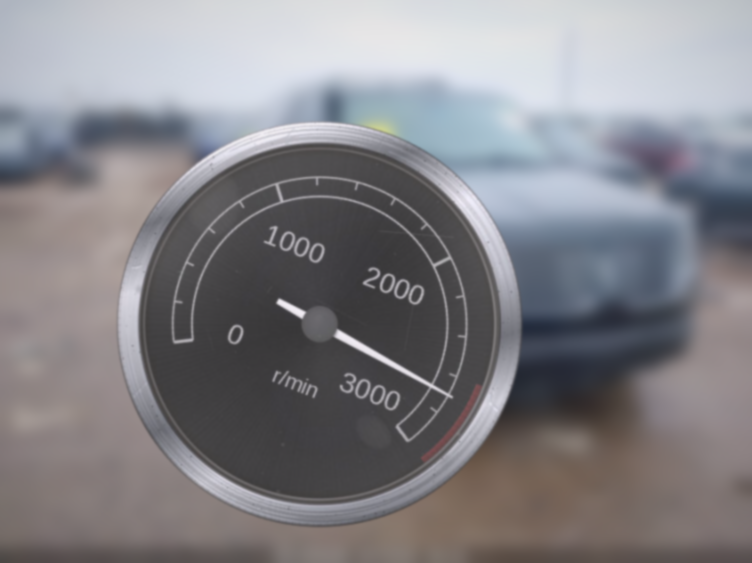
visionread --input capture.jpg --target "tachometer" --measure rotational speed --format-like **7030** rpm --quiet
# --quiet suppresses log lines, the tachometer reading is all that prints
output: **2700** rpm
